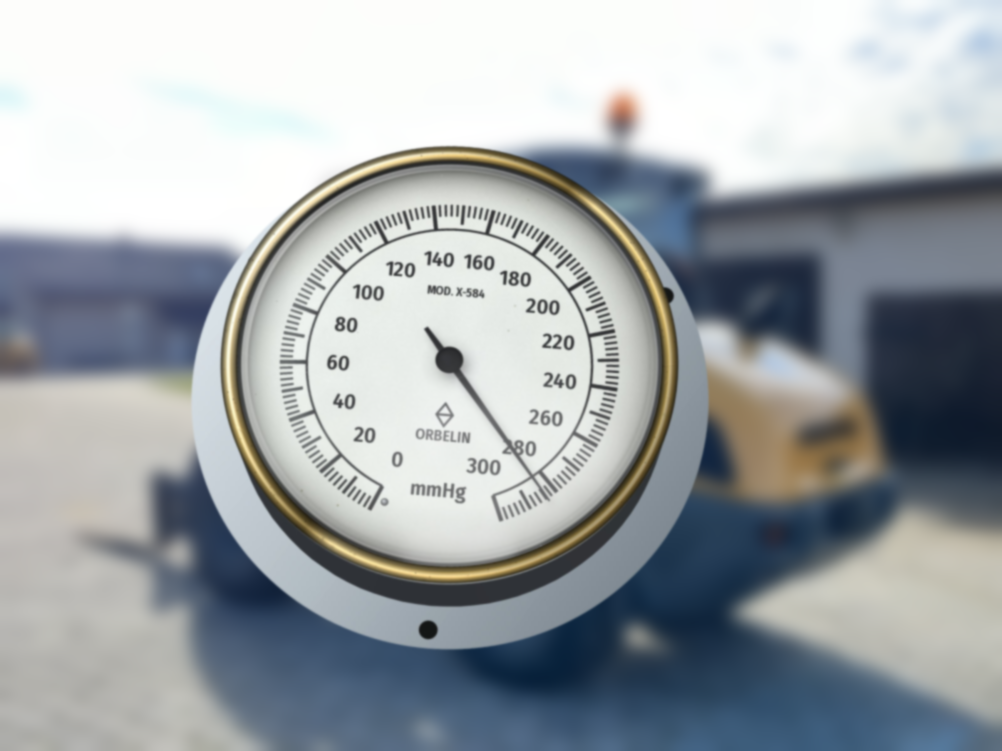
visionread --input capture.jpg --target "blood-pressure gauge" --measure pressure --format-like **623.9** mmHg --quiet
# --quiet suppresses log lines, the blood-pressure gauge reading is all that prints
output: **284** mmHg
